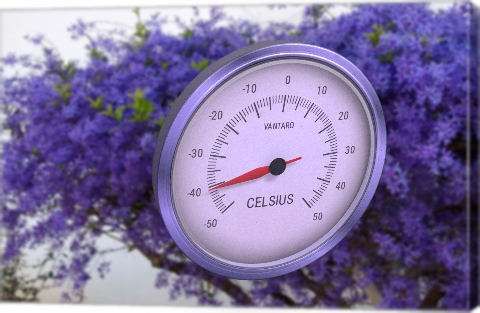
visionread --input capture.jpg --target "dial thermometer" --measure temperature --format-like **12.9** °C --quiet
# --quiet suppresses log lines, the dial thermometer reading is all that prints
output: **-40** °C
